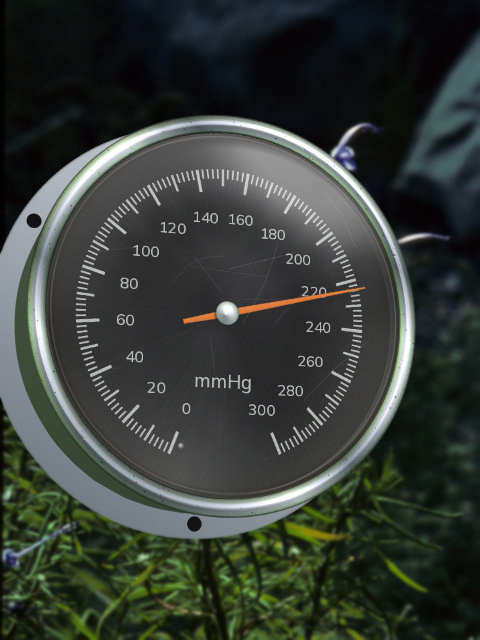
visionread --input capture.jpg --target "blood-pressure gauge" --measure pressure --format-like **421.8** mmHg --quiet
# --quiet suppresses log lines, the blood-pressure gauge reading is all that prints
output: **224** mmHg
